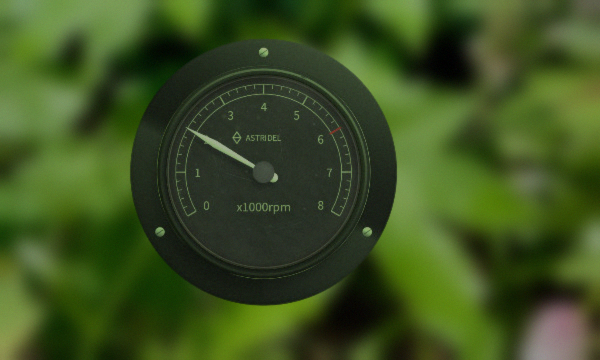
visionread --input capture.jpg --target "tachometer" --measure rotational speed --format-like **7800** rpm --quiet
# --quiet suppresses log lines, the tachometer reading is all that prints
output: **2000** rpm
